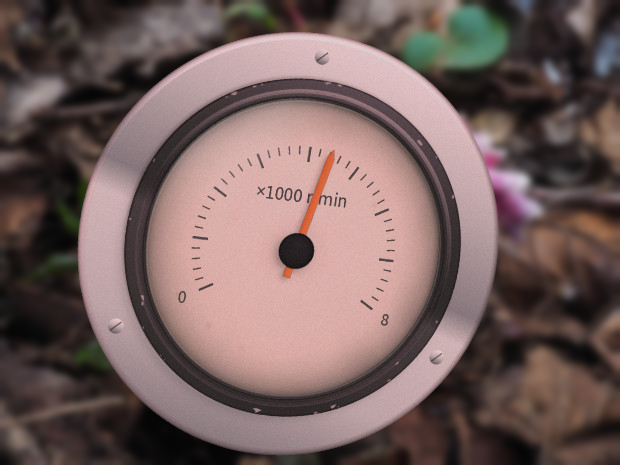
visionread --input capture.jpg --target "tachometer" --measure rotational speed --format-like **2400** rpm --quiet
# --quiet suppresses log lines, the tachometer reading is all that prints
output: **4400** rpm
